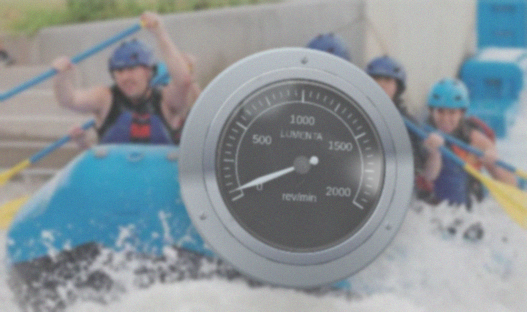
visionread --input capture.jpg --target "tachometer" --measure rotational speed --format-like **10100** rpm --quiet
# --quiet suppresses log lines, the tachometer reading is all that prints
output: **50** rpm
